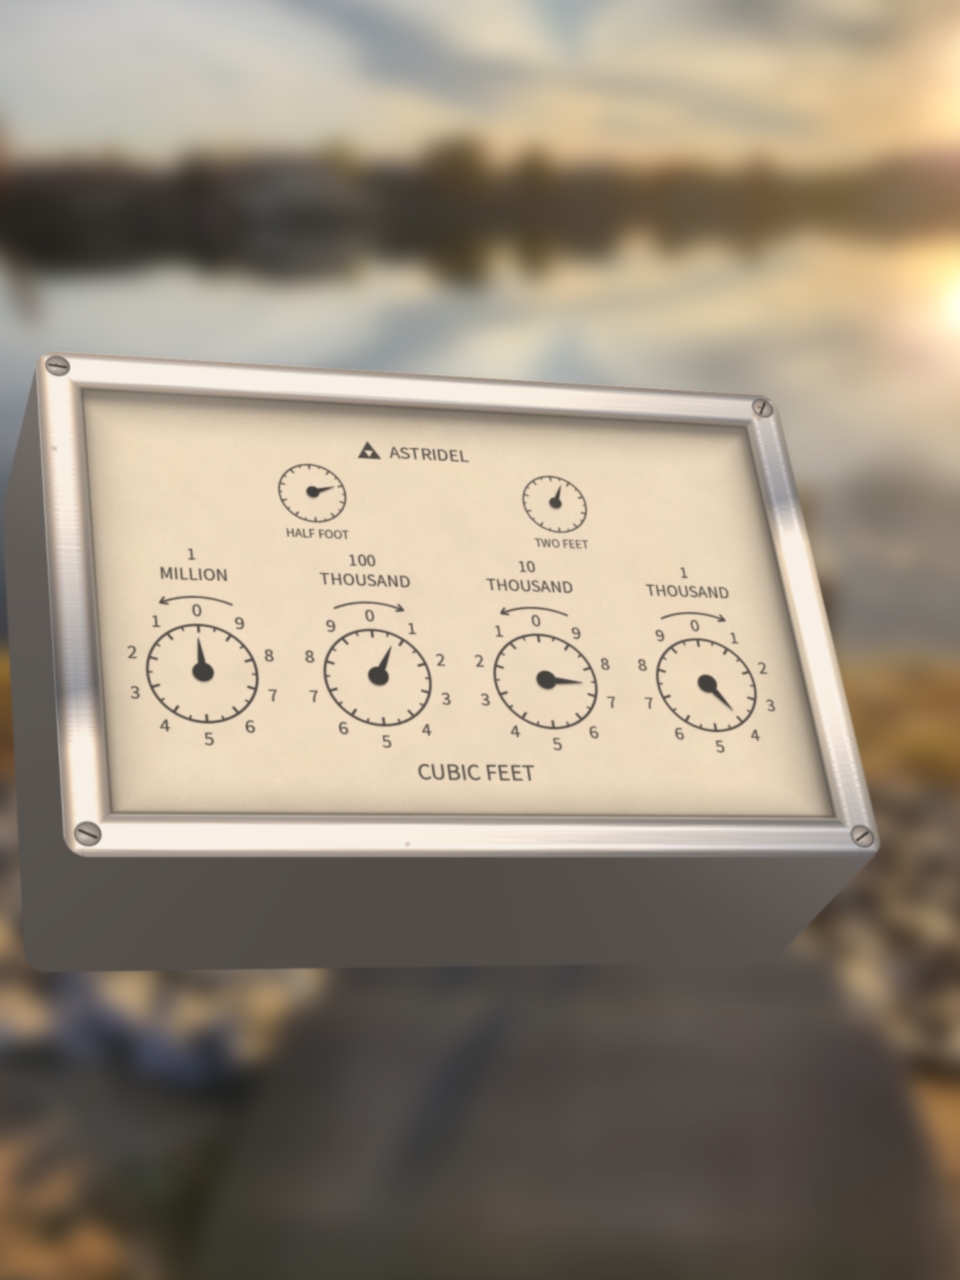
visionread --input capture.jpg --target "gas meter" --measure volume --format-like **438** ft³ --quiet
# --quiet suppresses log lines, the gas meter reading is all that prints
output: **7400** ft³
